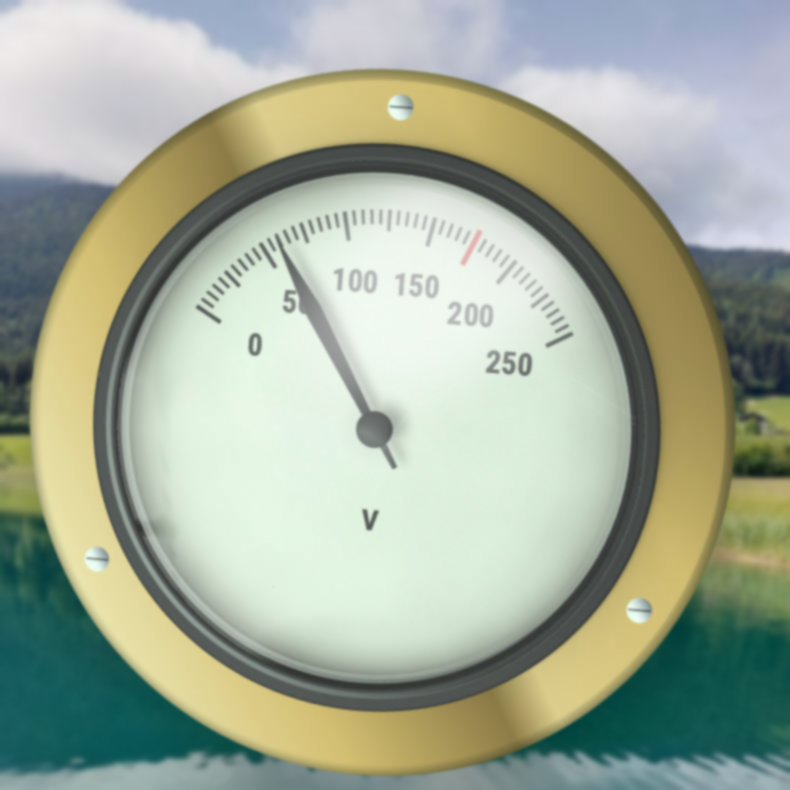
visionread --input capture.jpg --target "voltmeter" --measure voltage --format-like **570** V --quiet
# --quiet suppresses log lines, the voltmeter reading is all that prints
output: **60** V
